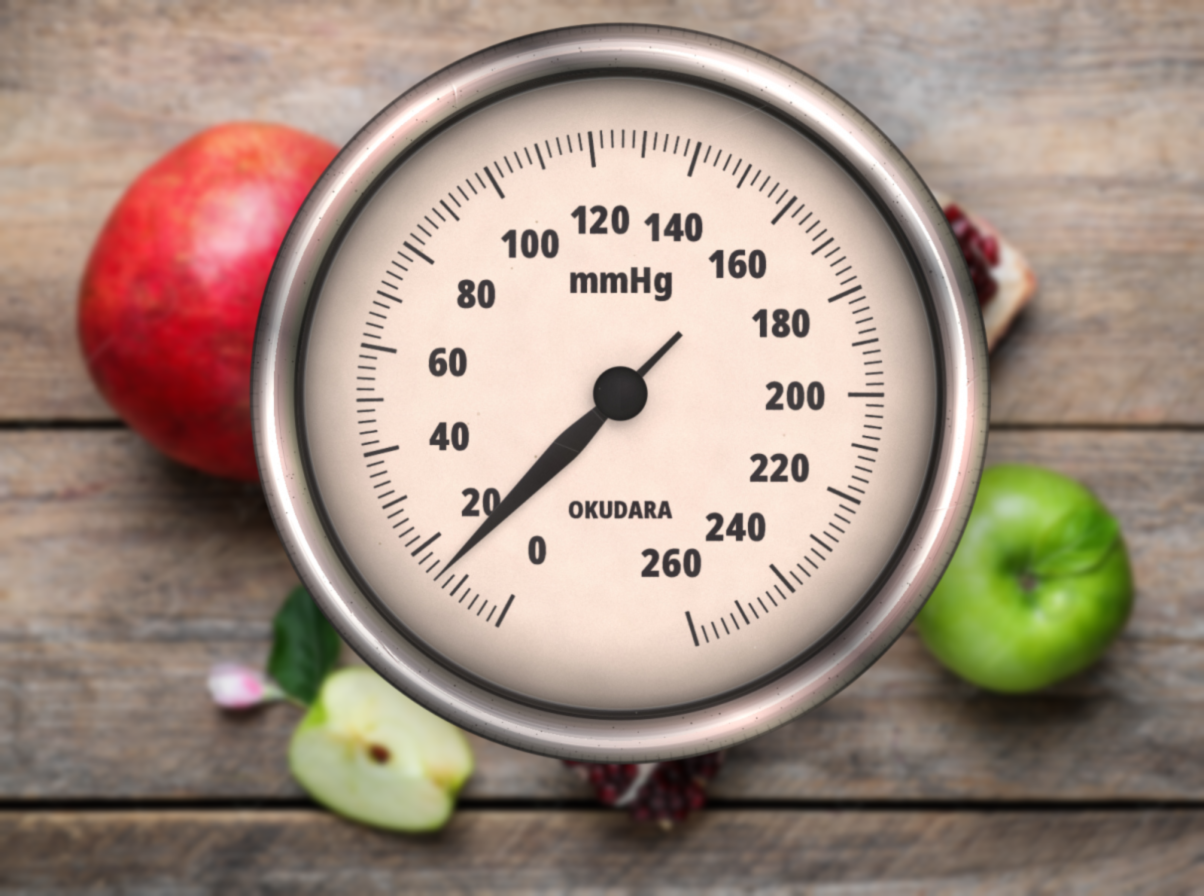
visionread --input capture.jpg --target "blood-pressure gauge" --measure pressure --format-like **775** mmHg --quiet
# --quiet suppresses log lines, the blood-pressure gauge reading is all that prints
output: **14** mmHg
